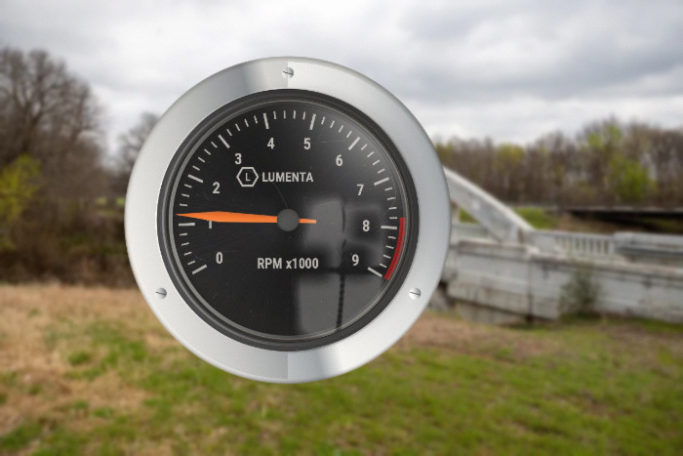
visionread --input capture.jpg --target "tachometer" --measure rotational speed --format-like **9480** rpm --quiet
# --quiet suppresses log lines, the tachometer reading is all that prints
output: **1200** rpm
